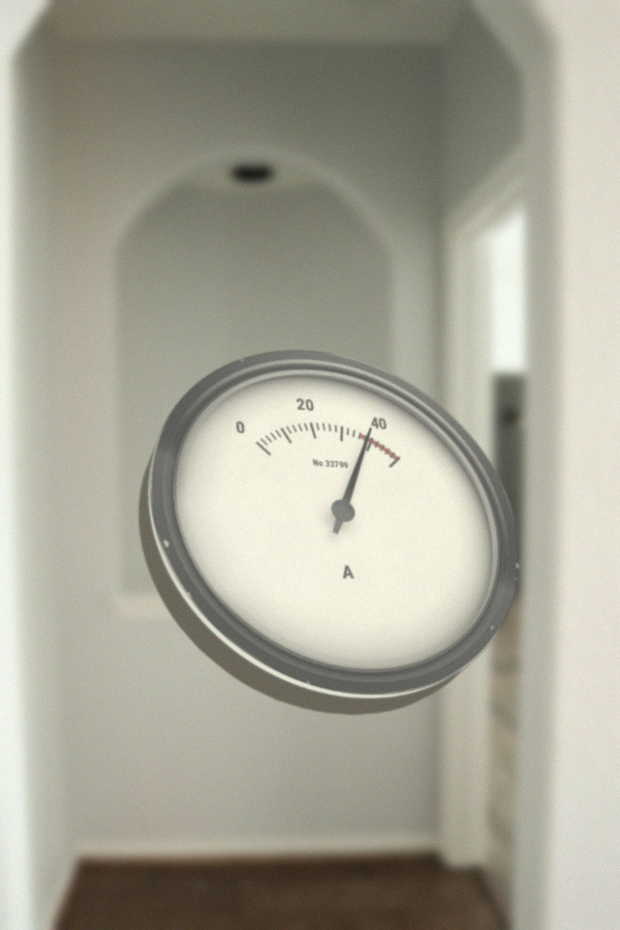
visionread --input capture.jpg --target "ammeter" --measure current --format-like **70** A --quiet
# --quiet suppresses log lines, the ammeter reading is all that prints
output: **38** A
